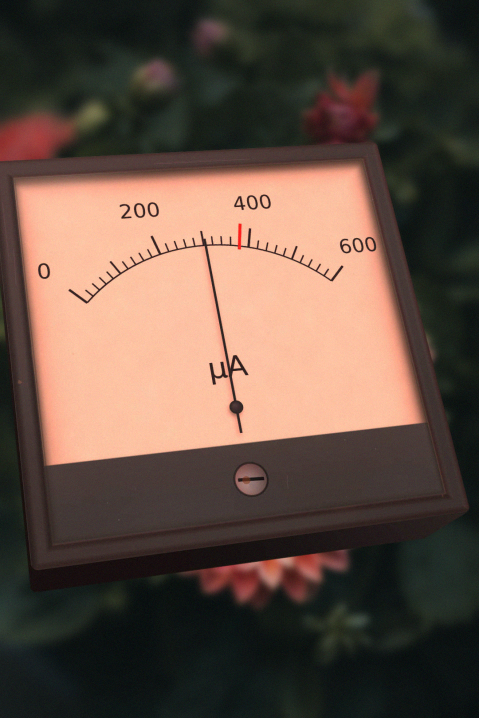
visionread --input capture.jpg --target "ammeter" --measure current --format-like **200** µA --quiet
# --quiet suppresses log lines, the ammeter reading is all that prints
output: **300** µA
